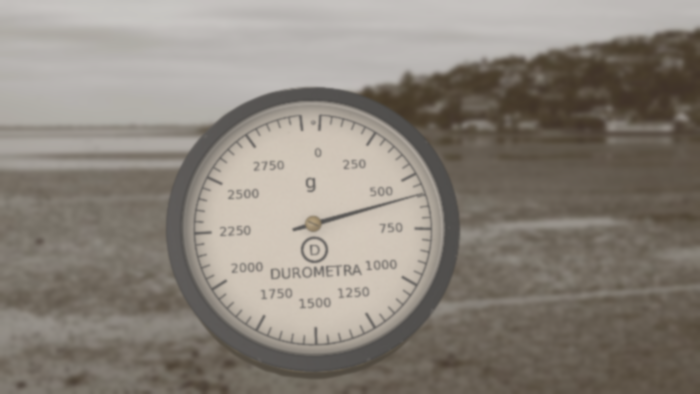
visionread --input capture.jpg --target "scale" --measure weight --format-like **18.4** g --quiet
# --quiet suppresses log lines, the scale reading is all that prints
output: **600** g
